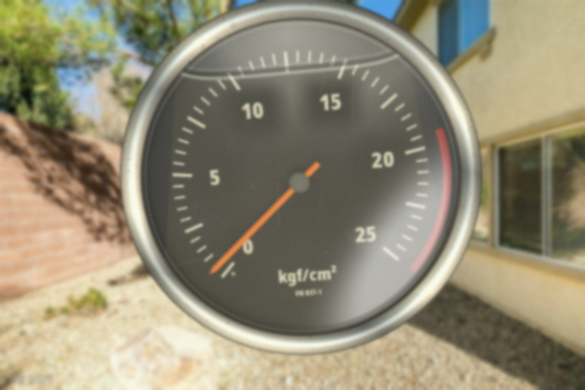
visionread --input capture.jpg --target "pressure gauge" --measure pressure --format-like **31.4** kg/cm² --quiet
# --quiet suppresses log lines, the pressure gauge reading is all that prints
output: **0.5** kg/cm²
